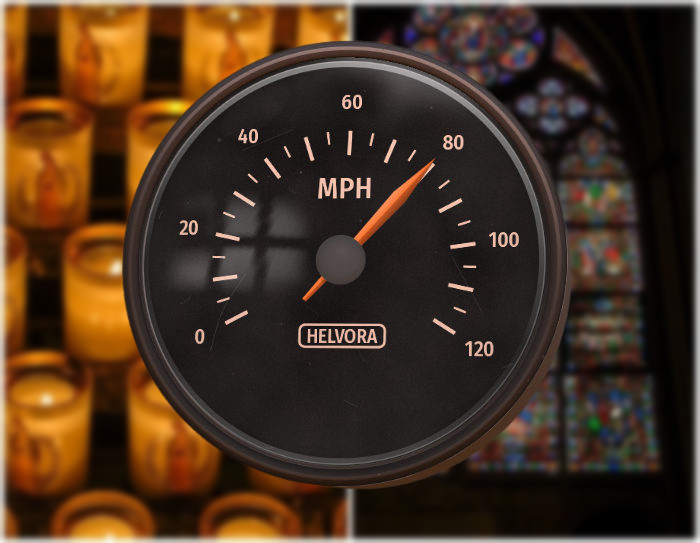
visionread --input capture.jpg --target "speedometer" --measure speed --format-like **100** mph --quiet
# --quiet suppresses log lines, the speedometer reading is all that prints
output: **80** mph
